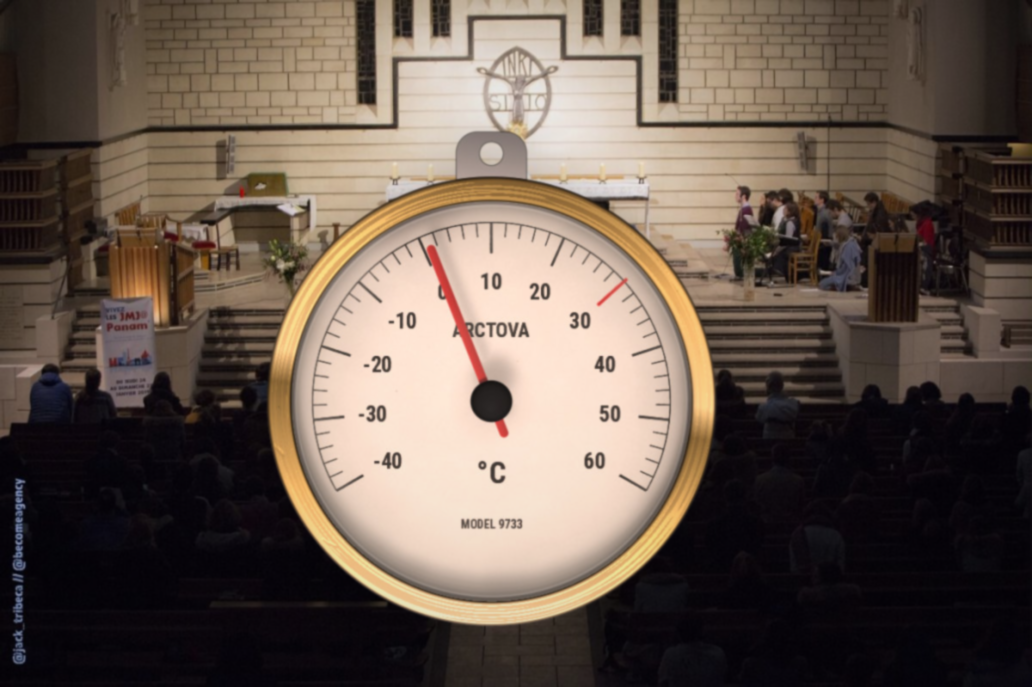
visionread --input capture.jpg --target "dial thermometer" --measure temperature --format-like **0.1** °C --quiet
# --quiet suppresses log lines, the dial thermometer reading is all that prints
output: **1** °C
